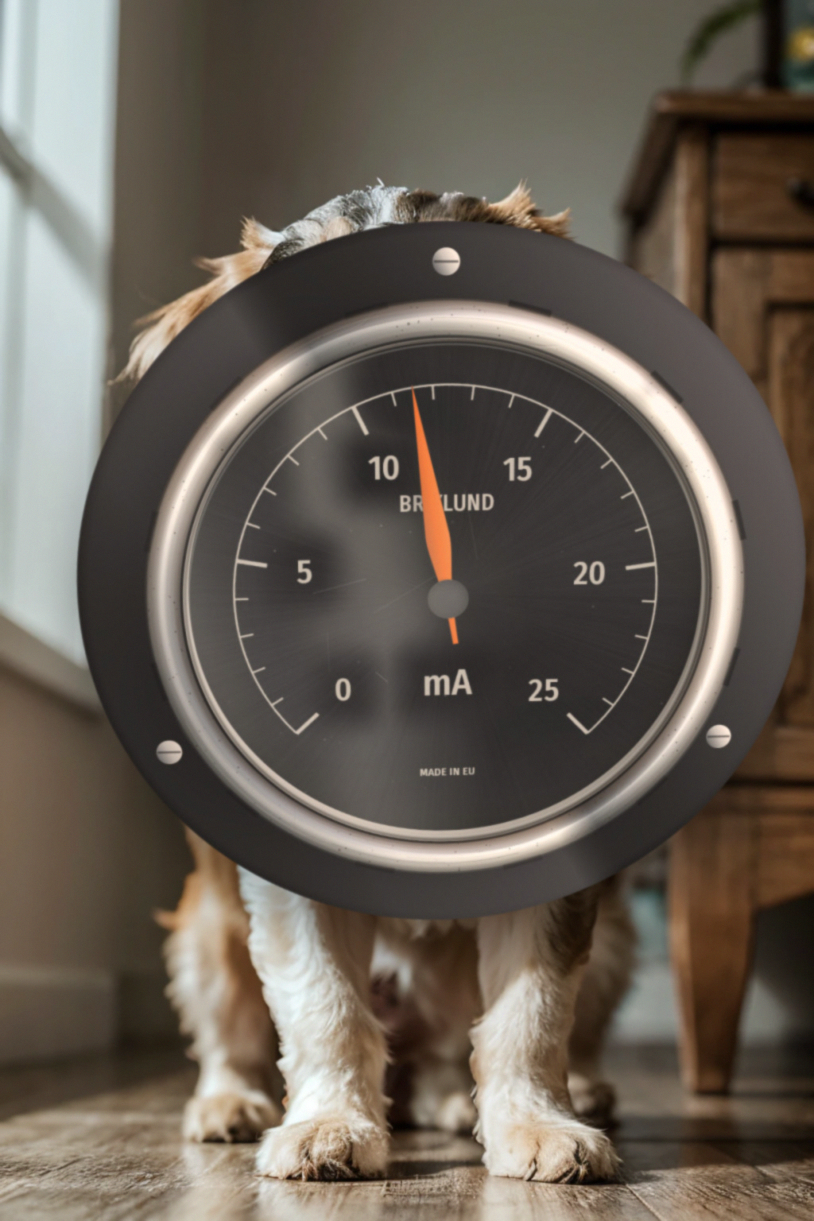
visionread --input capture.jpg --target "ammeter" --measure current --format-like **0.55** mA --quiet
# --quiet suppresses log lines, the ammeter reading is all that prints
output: **11.5** mA
